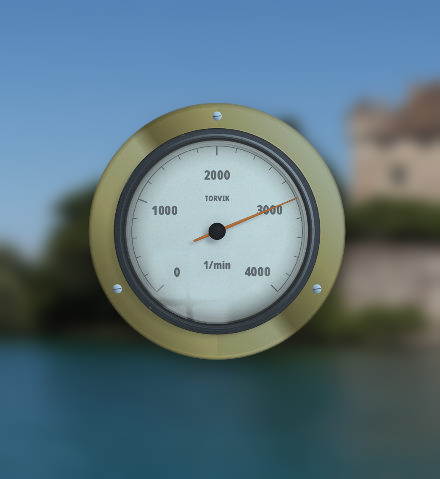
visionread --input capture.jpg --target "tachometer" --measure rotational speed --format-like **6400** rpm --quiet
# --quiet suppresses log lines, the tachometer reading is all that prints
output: **3000** rpm
